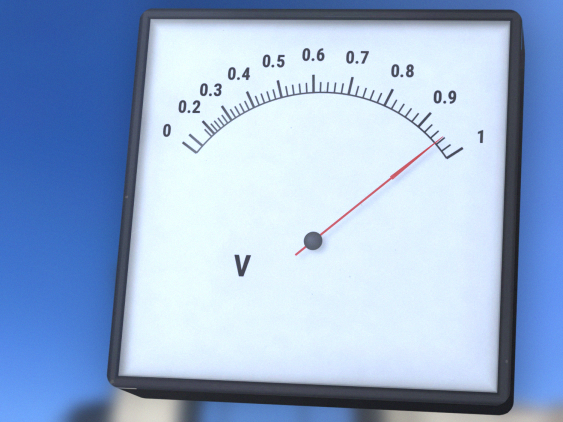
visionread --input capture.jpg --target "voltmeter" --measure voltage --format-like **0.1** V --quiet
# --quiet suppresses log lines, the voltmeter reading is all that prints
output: **0.96** V
